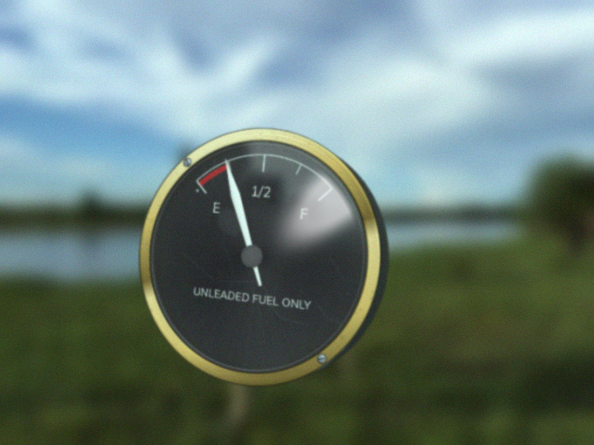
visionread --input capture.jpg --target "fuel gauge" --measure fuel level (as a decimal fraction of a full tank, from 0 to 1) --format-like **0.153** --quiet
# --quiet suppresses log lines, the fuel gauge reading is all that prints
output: **0.25**
